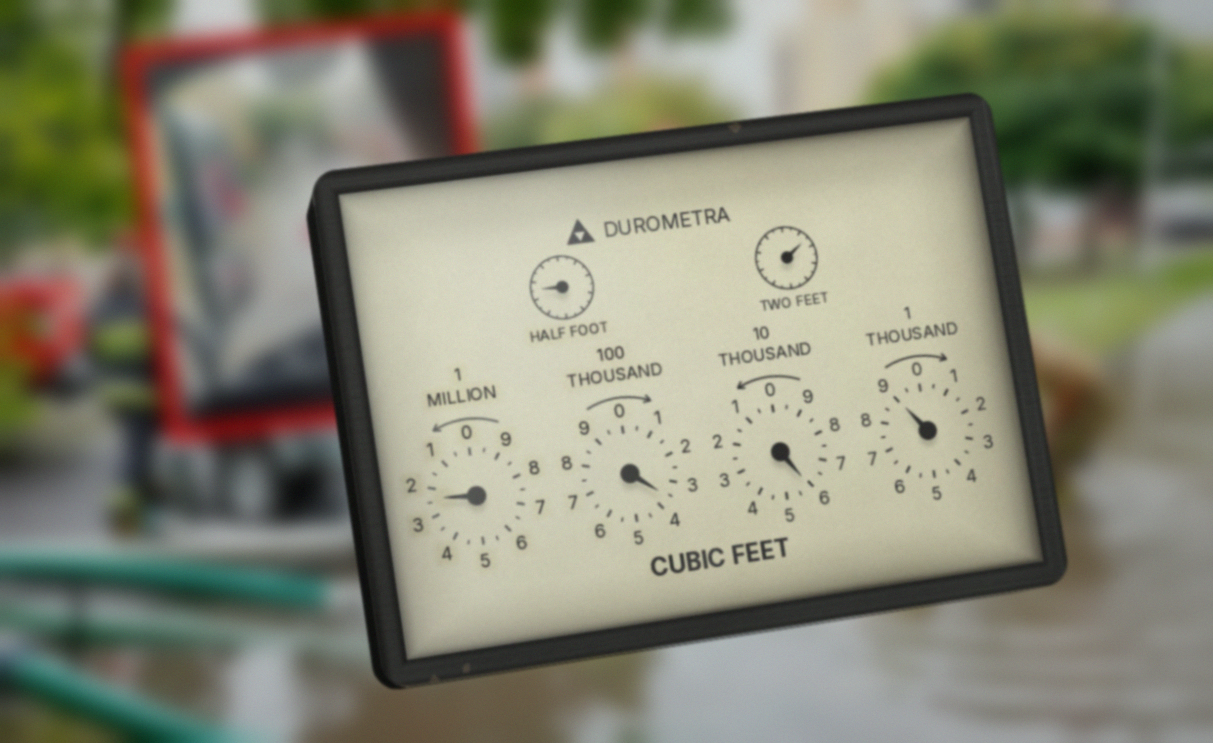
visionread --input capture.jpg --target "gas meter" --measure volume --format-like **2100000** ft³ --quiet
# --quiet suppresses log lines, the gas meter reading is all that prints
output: **235900** ft³
